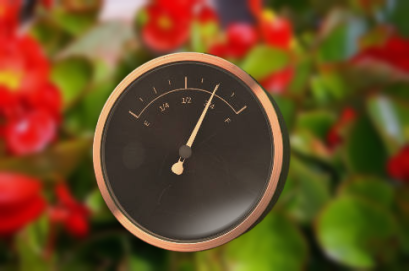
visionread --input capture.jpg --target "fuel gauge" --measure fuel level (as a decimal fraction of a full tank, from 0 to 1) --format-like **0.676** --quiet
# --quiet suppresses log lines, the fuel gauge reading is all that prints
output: **0.75**
